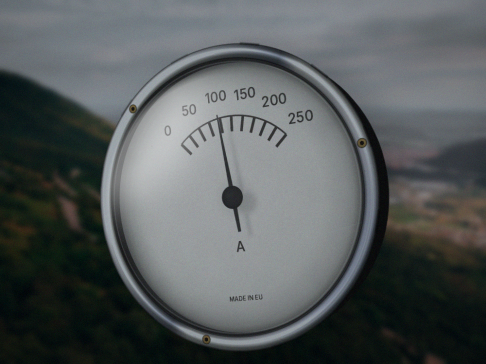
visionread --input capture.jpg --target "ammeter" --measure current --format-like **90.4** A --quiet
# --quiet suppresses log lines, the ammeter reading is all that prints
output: **100** A
